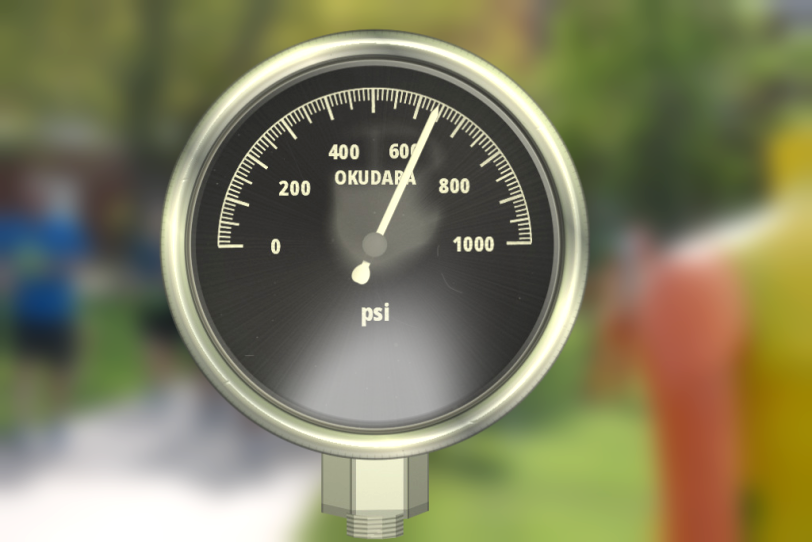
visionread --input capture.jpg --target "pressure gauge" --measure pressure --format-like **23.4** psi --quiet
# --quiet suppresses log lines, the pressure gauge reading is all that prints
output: **640** psi
